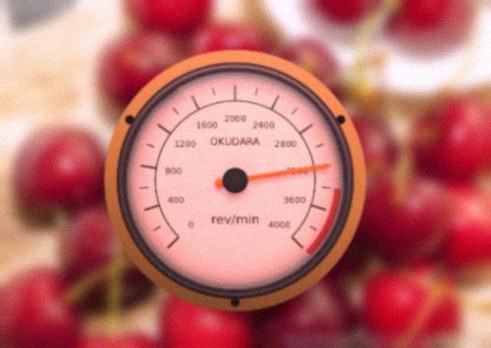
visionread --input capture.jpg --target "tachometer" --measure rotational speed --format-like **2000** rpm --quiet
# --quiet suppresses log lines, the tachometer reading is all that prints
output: **3200** rpm
